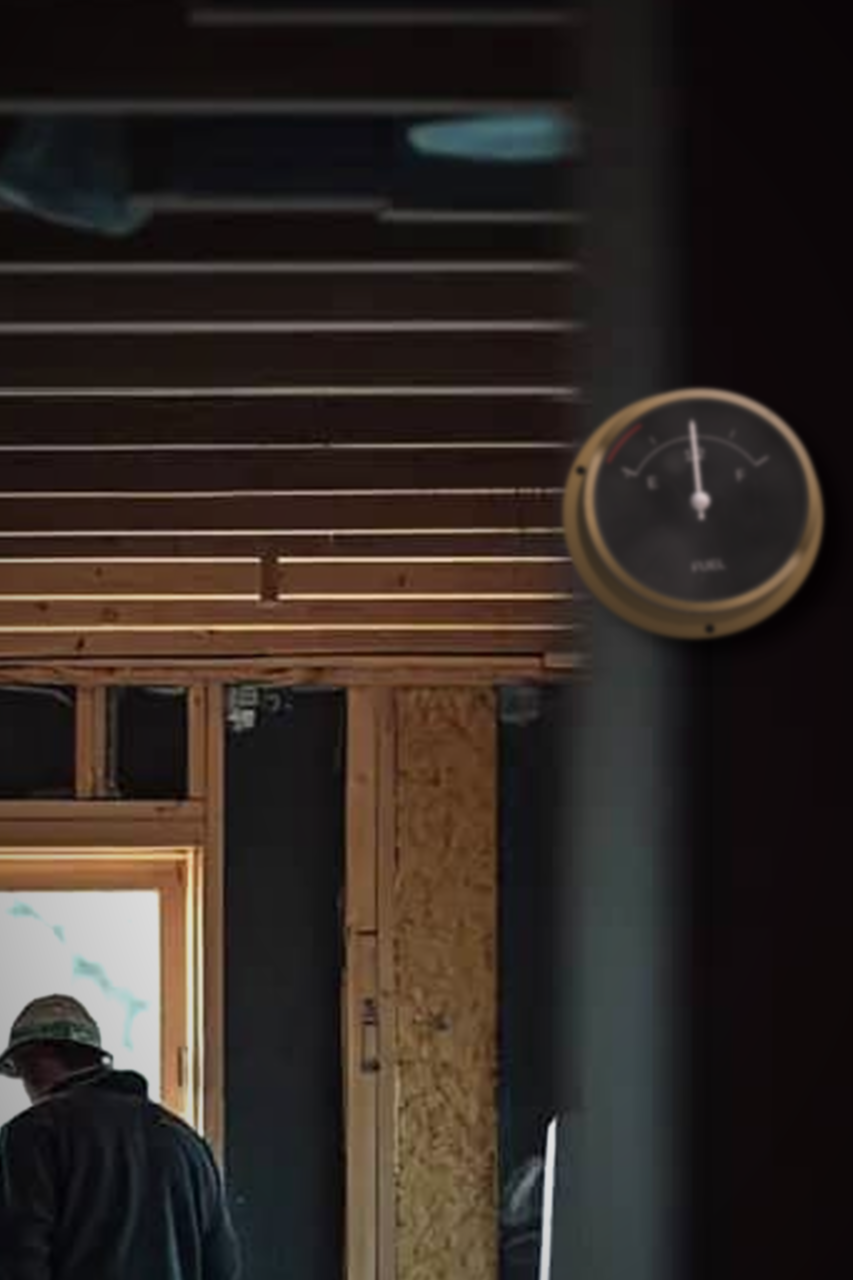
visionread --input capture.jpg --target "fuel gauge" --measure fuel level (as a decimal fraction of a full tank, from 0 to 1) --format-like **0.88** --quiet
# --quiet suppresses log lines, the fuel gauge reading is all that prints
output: **0.5**
